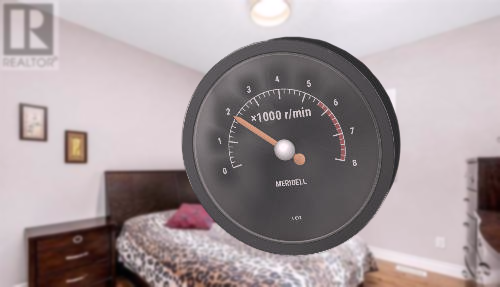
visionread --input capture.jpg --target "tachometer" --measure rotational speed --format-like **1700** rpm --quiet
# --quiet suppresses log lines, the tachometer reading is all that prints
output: **2000** rpm
